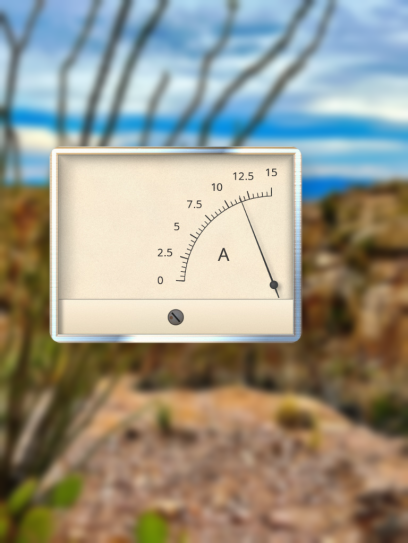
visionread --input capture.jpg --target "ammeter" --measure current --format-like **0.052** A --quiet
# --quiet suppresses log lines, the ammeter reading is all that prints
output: **11.5** A
